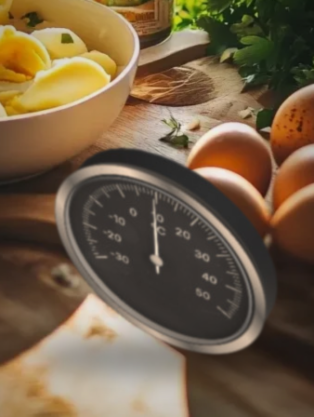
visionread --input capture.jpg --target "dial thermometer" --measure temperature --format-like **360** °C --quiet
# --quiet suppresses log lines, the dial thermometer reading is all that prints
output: **10** °C
